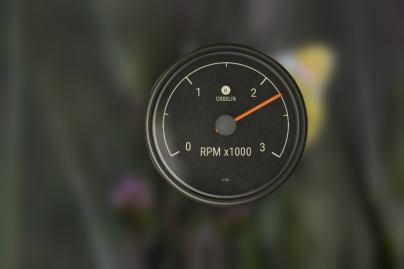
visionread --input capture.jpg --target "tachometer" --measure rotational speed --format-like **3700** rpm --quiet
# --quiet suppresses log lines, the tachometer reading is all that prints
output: **2250** rpm
